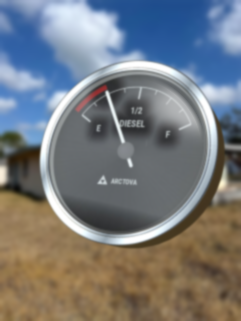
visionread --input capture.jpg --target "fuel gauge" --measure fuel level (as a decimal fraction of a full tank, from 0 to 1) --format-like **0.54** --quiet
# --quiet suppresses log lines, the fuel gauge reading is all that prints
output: **0.25**
